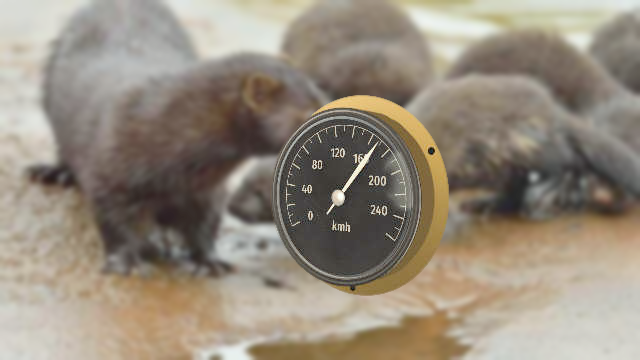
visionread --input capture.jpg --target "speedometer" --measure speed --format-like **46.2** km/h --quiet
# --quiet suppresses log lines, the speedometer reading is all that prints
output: **170** km/h
